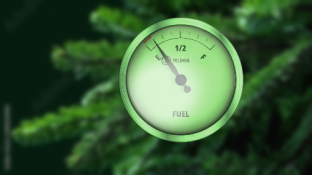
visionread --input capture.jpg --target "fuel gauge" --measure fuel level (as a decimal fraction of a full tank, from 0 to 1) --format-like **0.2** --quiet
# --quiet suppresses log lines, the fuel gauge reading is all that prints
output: **0.125**
